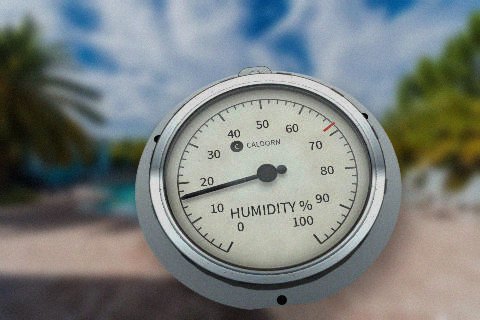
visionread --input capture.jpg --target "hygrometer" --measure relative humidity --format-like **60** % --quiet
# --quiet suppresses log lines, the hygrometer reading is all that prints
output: **16** %
